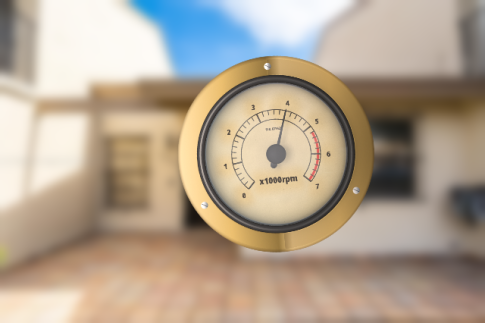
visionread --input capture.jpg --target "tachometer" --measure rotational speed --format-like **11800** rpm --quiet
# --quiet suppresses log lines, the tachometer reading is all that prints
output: **4000** rpm
